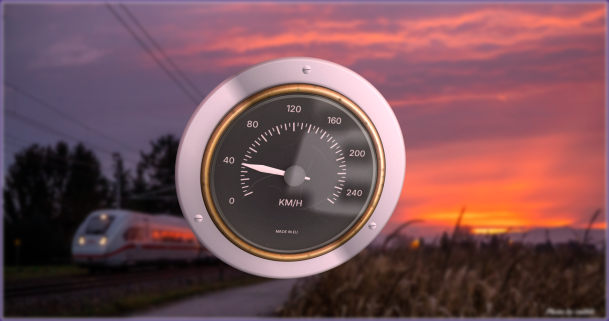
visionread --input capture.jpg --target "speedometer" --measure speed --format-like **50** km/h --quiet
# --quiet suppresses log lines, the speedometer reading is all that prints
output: **40** km/h
